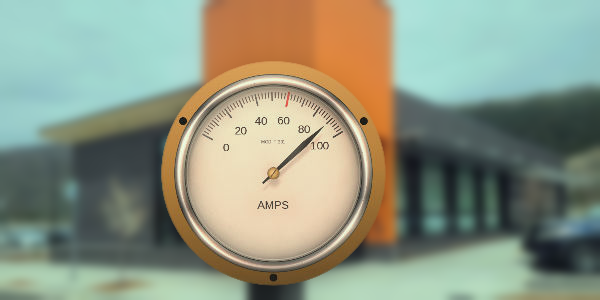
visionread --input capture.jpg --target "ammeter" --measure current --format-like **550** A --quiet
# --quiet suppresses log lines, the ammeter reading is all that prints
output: **90** A
